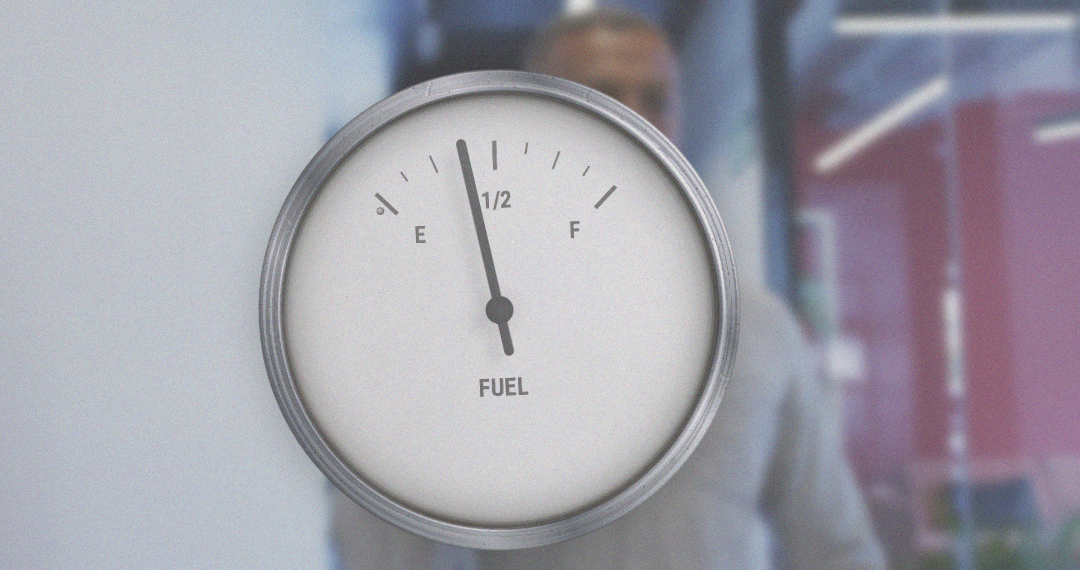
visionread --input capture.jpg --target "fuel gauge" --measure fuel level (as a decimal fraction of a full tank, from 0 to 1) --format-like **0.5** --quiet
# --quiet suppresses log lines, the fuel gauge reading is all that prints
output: **0.375**
